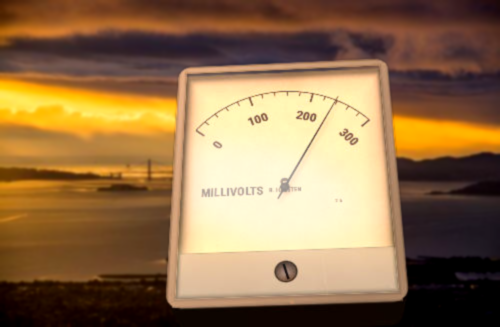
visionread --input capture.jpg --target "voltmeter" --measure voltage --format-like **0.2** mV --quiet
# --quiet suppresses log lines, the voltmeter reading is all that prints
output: **240** mV
